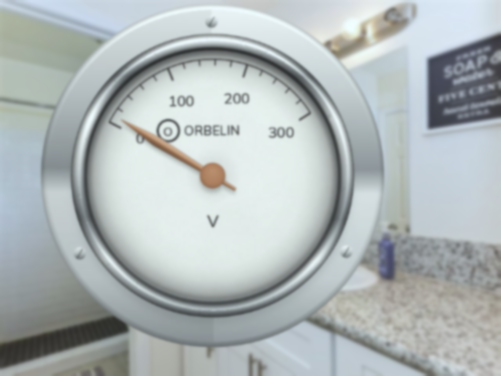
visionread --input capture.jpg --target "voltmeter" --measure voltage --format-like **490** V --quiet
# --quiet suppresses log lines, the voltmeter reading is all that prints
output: **10** V
